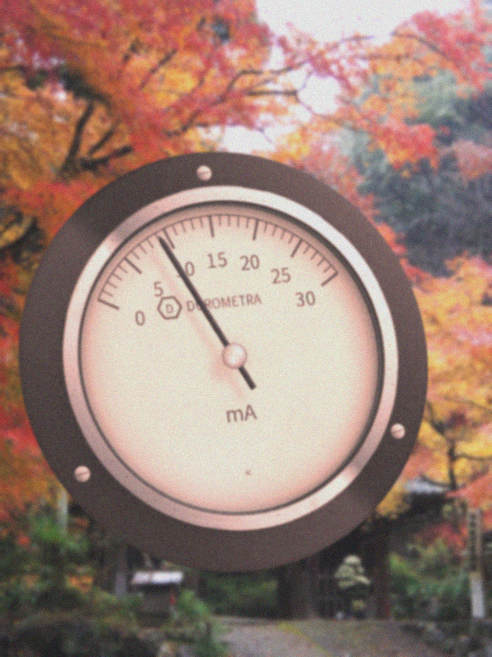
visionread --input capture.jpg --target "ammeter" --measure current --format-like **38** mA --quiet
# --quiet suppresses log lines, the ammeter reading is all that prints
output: **9** mA
